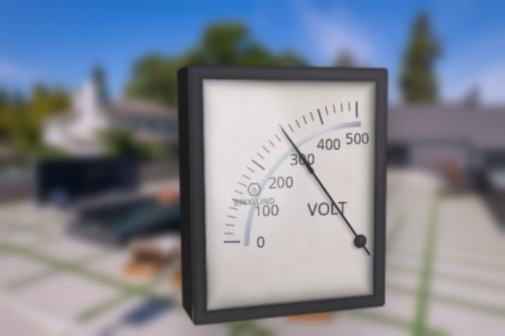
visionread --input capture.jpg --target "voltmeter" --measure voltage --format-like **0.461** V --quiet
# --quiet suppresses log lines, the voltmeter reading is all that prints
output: **300** V
